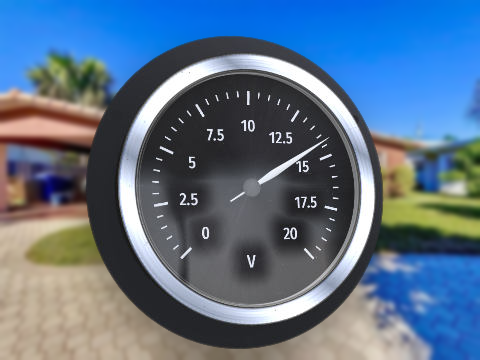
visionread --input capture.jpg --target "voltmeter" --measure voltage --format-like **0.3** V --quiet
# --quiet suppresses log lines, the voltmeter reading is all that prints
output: **14.25** V
